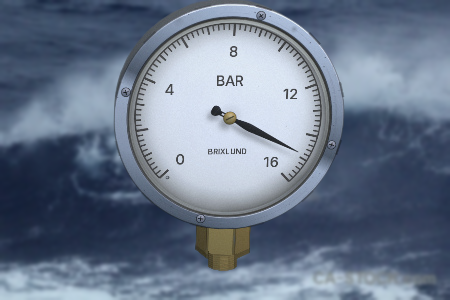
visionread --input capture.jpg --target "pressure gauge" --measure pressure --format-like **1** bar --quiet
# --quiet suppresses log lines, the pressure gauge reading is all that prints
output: **14.8** bar
